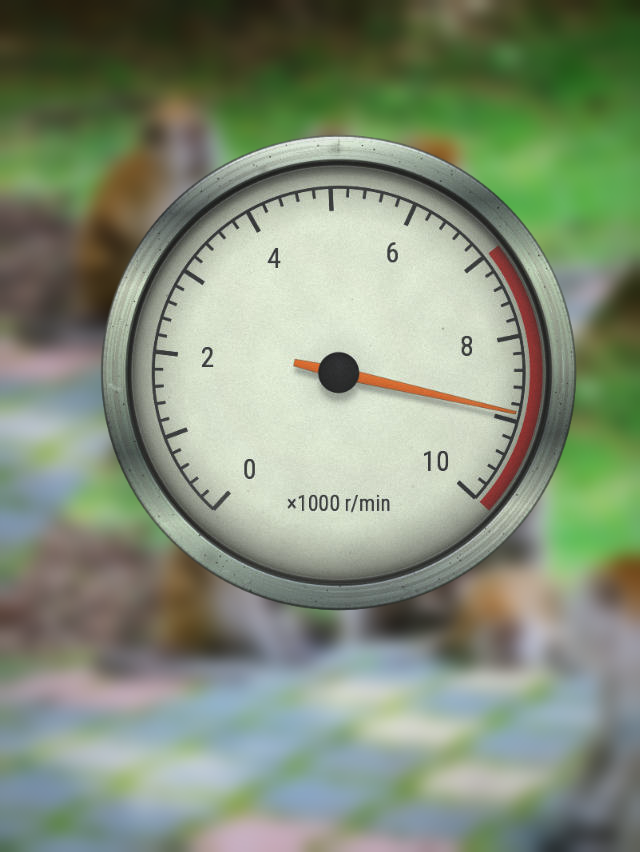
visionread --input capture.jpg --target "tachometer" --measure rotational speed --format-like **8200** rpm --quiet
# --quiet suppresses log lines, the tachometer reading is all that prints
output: **8900** rpm
